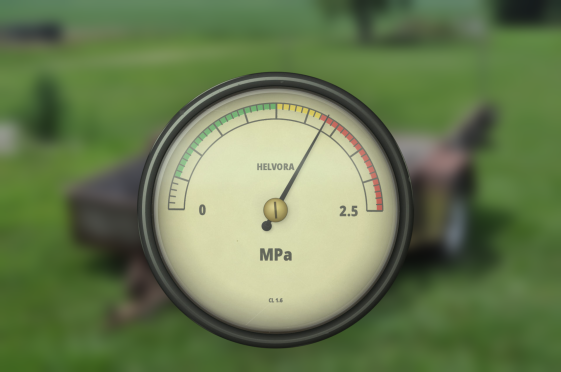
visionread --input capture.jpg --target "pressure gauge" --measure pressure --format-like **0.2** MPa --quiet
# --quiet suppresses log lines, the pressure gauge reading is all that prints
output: **1.65** MPa
